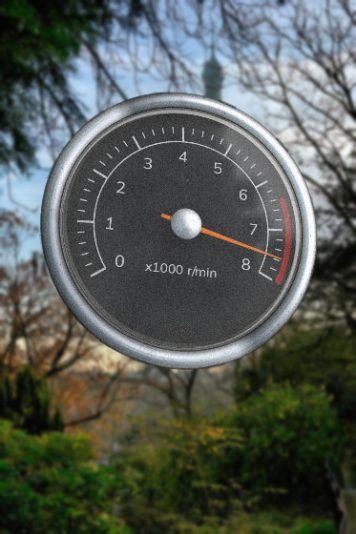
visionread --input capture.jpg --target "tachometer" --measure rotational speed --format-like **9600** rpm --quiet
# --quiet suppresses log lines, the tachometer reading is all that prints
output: **7600** rpm
